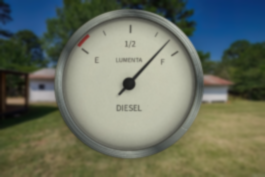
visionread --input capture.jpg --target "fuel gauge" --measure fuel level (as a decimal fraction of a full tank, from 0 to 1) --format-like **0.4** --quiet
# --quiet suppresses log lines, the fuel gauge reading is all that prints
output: **0.875**
